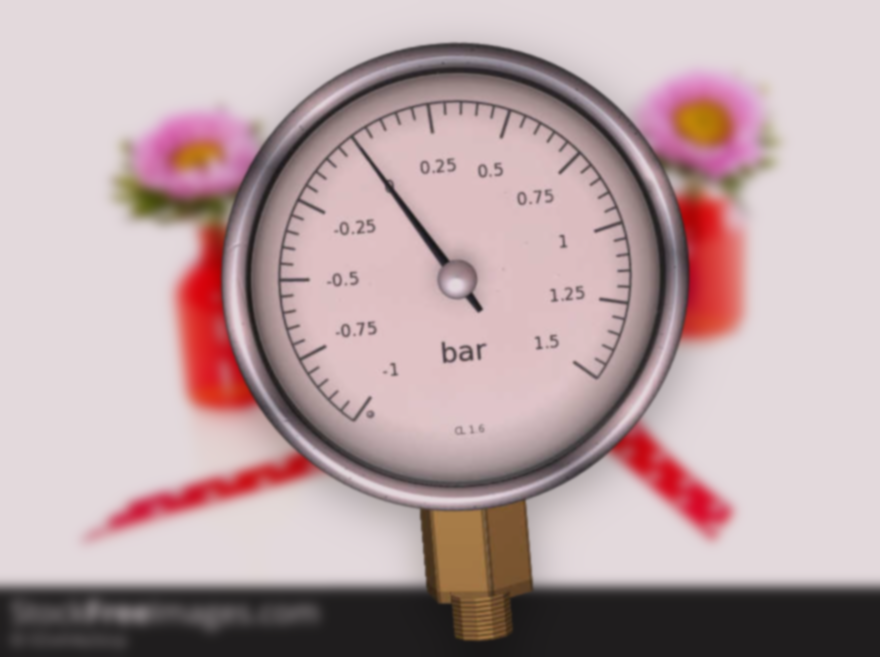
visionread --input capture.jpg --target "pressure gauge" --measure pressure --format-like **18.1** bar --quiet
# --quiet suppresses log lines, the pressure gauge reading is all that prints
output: **0** bar
